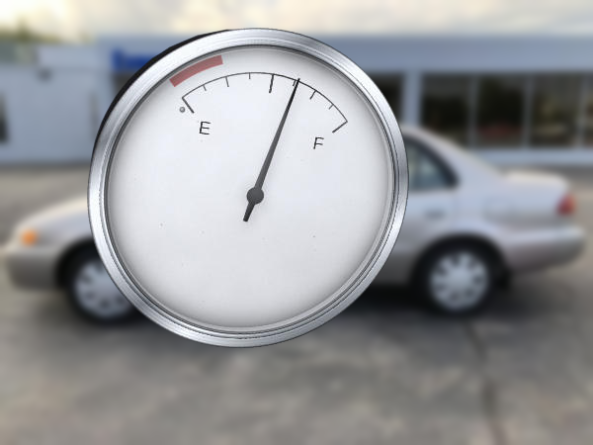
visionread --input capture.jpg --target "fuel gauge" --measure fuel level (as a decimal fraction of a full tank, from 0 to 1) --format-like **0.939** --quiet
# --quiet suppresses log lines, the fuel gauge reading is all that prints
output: **0.625**
